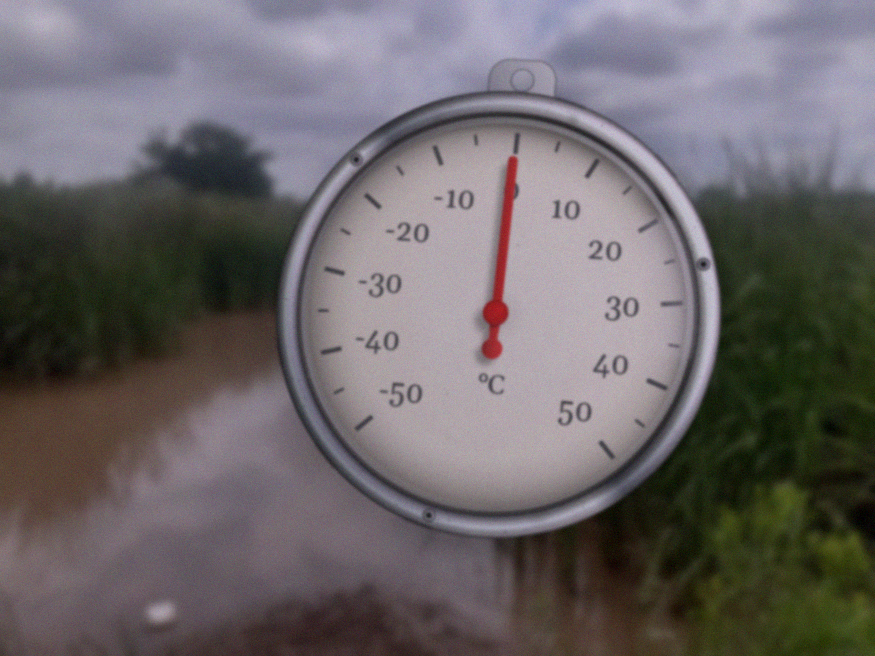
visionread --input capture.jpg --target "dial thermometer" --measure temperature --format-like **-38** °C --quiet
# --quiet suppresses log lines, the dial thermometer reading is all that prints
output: **0** °C
